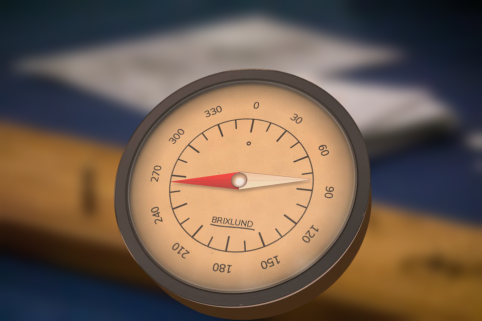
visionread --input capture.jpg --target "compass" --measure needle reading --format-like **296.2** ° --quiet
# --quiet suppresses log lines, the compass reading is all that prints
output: **262.5** °
